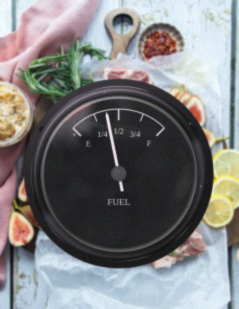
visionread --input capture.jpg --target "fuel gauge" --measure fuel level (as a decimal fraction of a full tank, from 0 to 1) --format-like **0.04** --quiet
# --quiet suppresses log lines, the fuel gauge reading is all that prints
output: **0.375**
